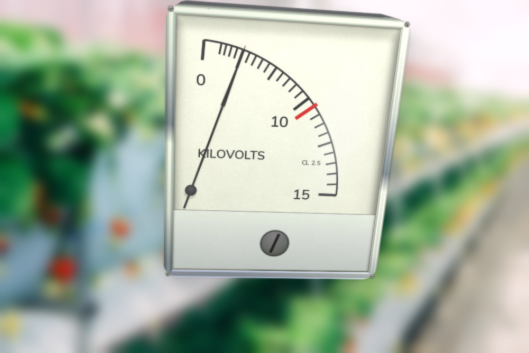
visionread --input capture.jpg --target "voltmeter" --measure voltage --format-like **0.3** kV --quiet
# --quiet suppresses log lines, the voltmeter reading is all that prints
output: **5** kV
